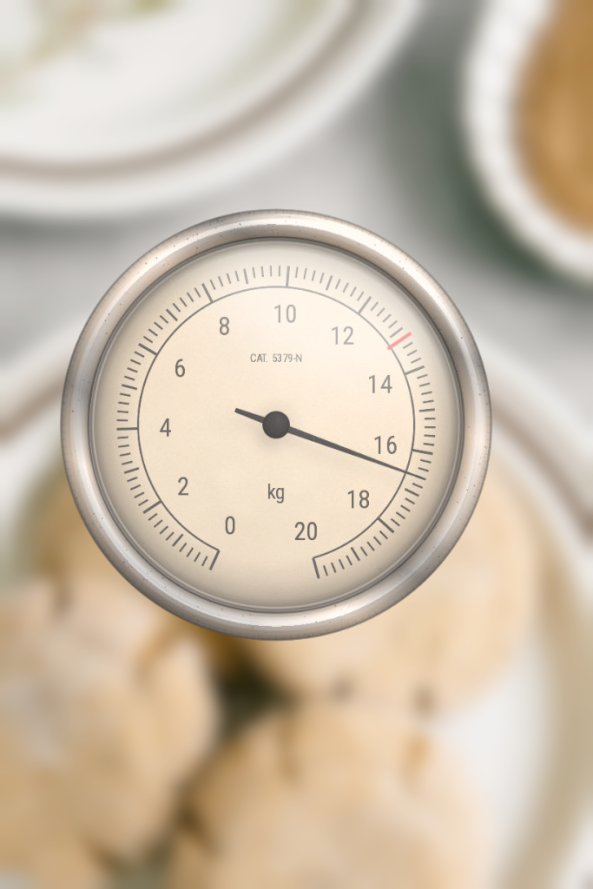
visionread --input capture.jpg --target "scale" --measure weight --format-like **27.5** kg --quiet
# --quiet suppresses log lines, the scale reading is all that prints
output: **16.6** kg
